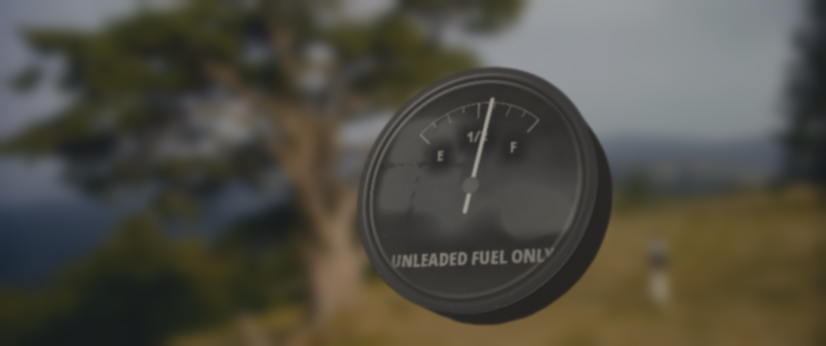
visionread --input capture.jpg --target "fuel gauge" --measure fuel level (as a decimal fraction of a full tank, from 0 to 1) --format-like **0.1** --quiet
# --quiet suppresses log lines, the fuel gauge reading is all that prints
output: **0.625**
